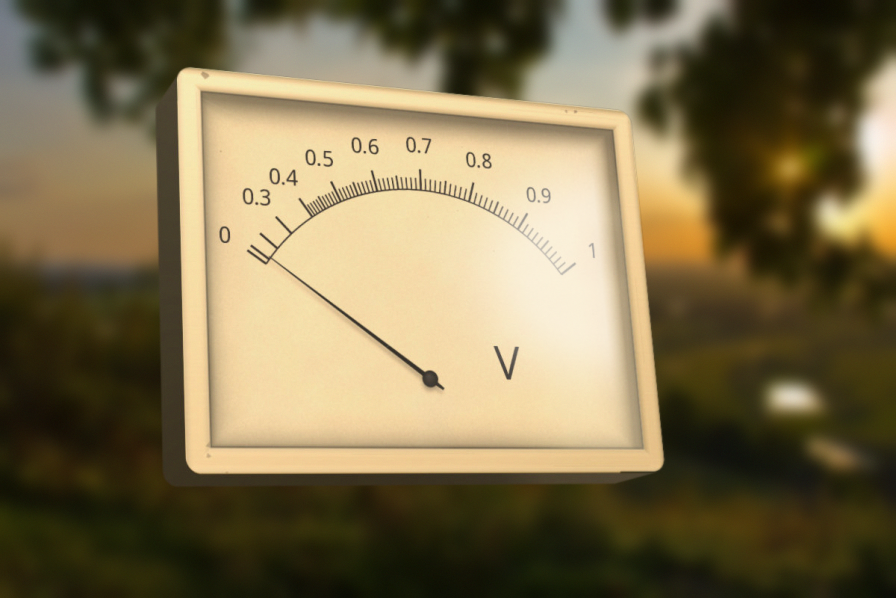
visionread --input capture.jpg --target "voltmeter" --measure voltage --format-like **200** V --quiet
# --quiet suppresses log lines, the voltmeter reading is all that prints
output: **0.1** V
